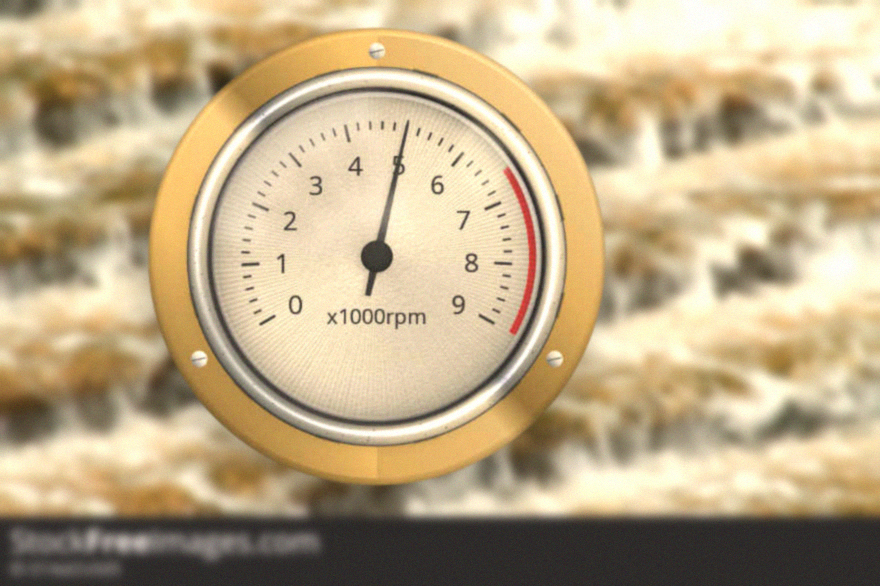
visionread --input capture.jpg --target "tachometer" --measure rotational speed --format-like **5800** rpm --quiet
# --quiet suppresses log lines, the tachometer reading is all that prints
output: **5000** rpm
